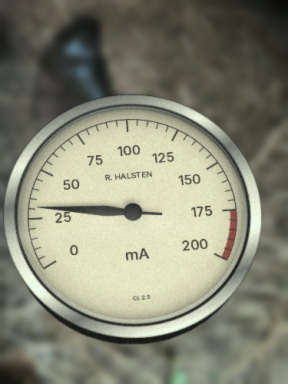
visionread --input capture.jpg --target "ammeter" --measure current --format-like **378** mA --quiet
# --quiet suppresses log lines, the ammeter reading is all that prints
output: **30** mA
